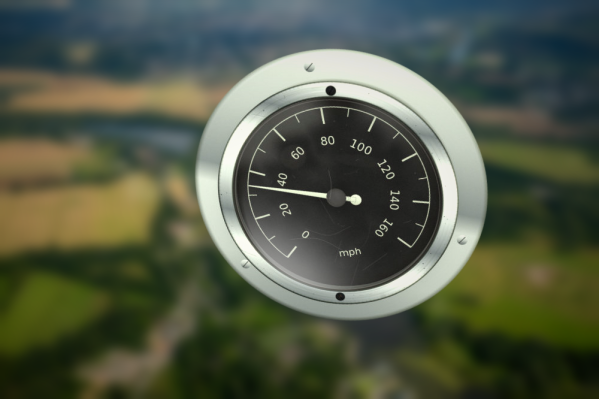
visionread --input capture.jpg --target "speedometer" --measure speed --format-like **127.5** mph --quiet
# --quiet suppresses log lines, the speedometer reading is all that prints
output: **35** mph
